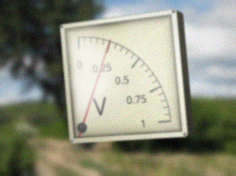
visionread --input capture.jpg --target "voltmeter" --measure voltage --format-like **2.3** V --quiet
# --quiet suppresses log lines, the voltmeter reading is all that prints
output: **0.25** V
